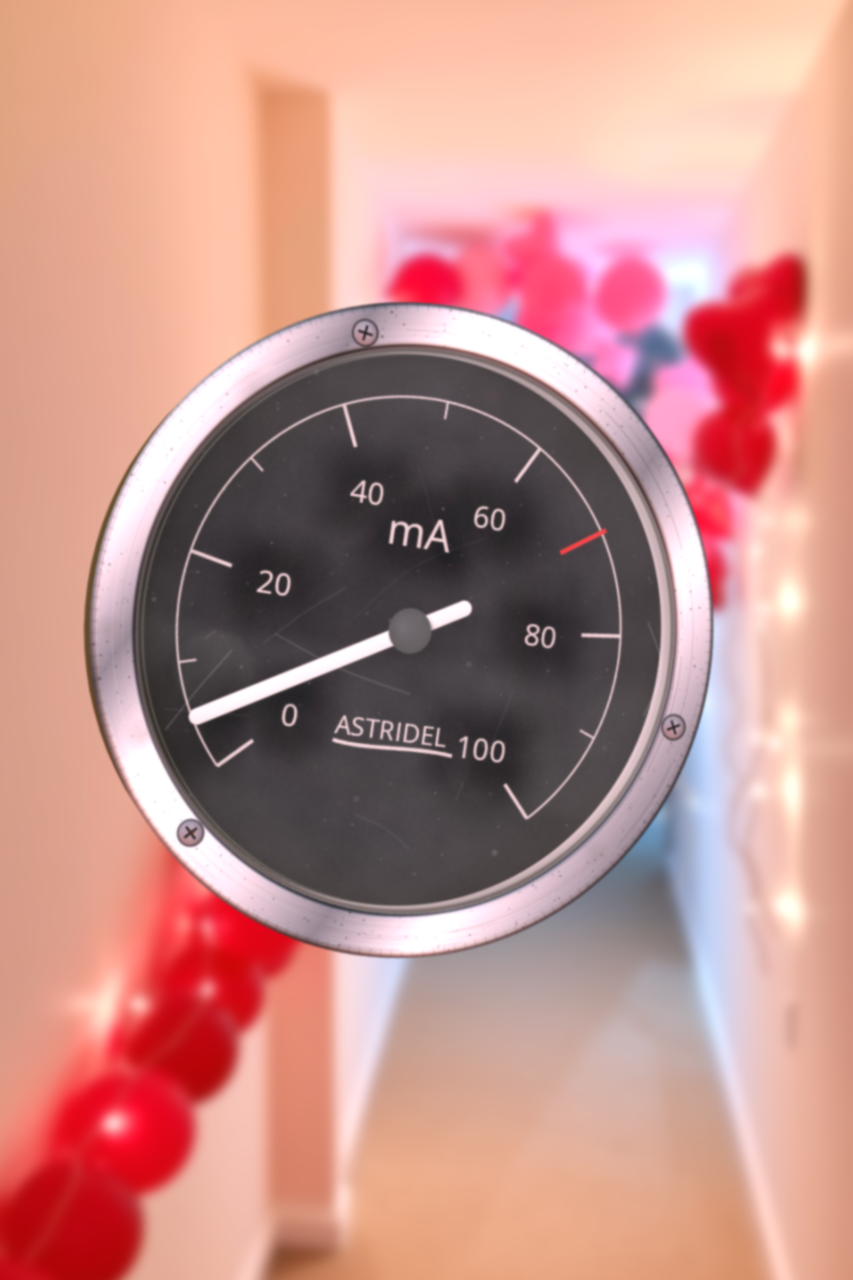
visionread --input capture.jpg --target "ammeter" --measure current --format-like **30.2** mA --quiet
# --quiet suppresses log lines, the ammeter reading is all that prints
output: **5** mA
